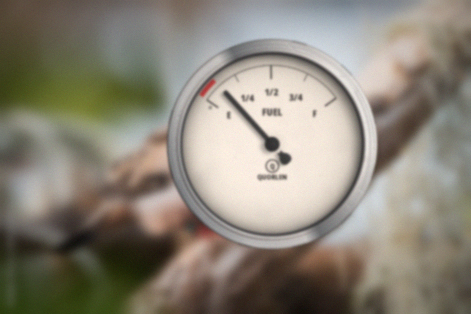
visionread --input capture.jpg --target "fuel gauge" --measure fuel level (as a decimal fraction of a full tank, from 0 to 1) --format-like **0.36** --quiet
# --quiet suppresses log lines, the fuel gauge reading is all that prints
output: **0.125**
